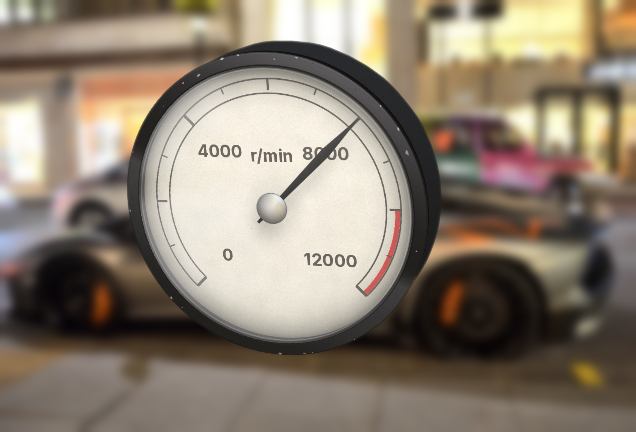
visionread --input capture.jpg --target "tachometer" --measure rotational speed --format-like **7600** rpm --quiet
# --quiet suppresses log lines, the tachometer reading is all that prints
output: **8000** rpm
